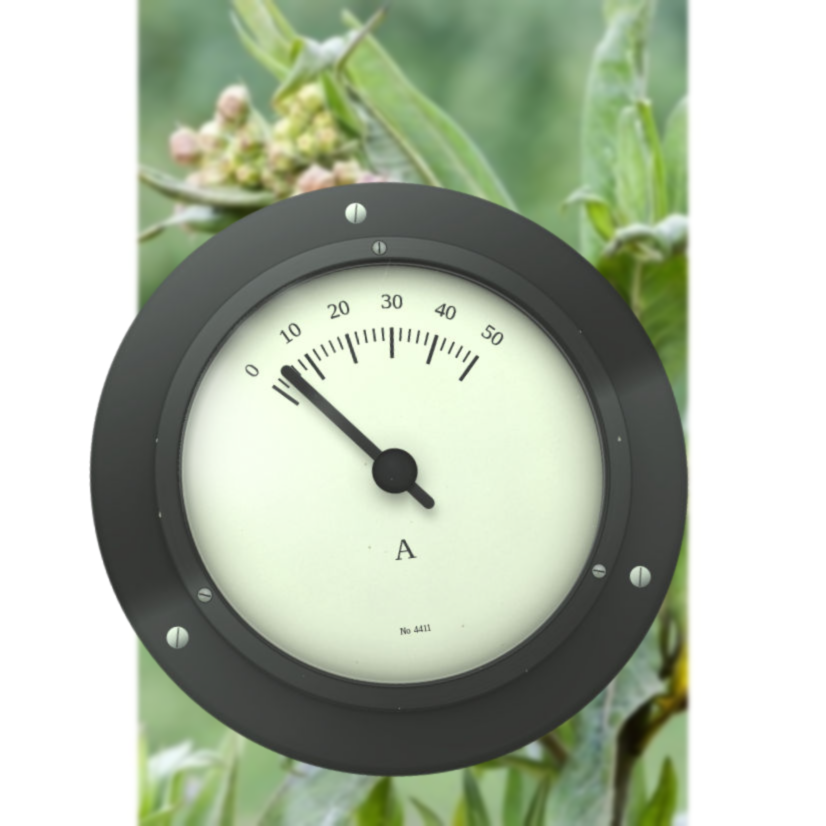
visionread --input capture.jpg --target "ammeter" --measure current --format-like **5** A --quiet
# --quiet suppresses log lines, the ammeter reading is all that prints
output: **4** A
